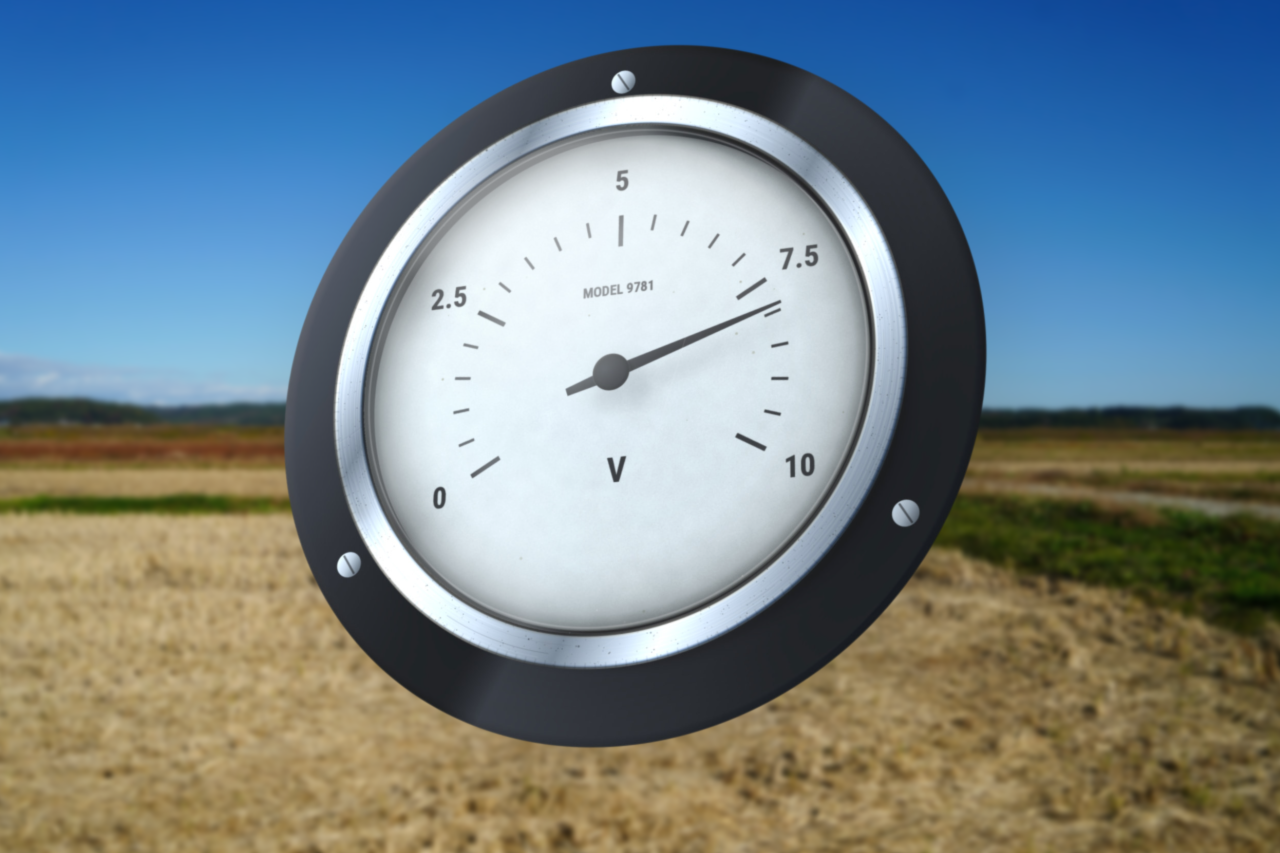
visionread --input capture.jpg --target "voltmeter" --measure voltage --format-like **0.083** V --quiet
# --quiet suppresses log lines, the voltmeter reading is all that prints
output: **8** V
